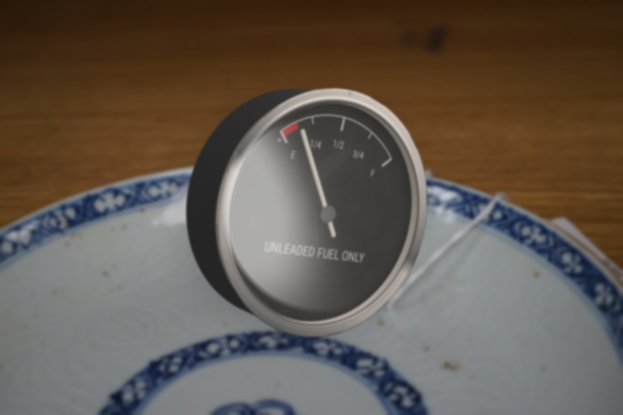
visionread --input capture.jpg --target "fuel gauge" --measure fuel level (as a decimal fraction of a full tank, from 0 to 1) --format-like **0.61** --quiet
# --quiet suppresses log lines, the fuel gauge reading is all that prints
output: **0.125**
